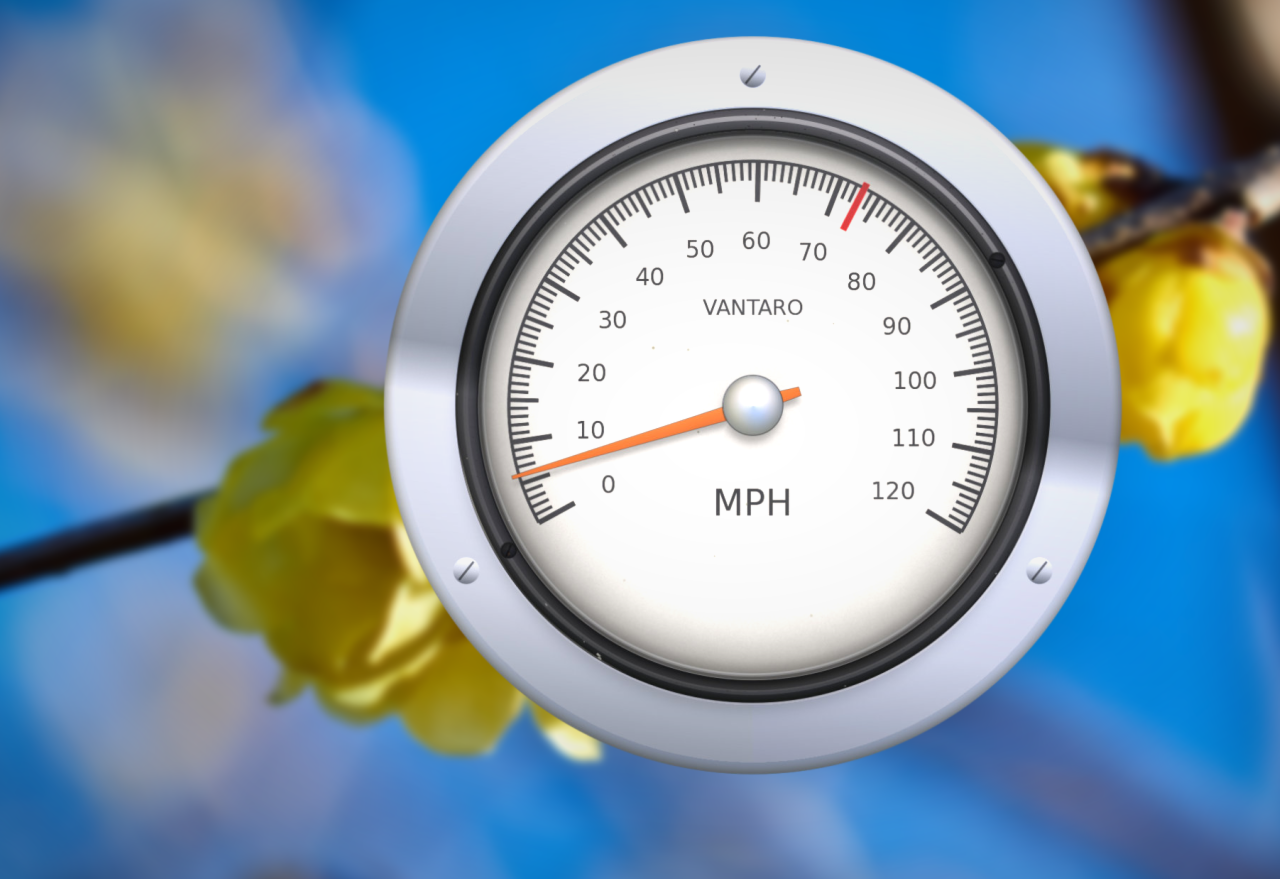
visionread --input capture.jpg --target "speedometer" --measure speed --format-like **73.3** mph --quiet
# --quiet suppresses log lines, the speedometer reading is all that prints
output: **6** mph
